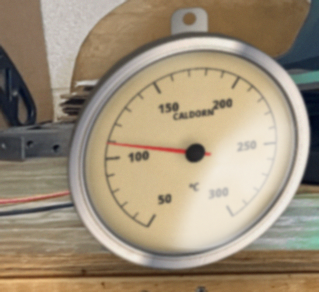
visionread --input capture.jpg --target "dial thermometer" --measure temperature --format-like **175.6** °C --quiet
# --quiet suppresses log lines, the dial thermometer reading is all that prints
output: **110** °C
